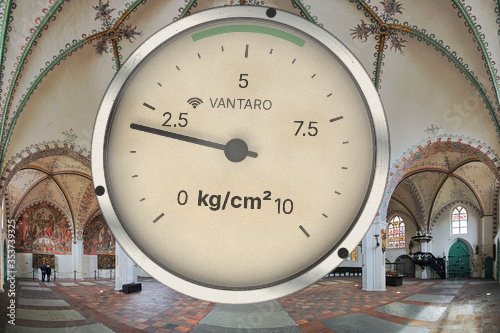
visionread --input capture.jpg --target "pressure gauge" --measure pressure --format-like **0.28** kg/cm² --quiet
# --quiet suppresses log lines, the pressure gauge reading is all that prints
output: **2** kg/cm²
